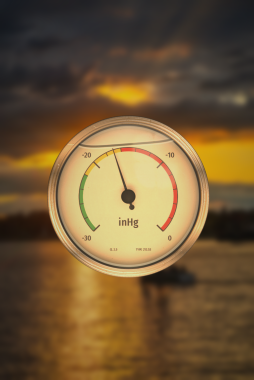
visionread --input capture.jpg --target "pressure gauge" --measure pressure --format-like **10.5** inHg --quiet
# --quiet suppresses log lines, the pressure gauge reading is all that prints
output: **-17** inHg
